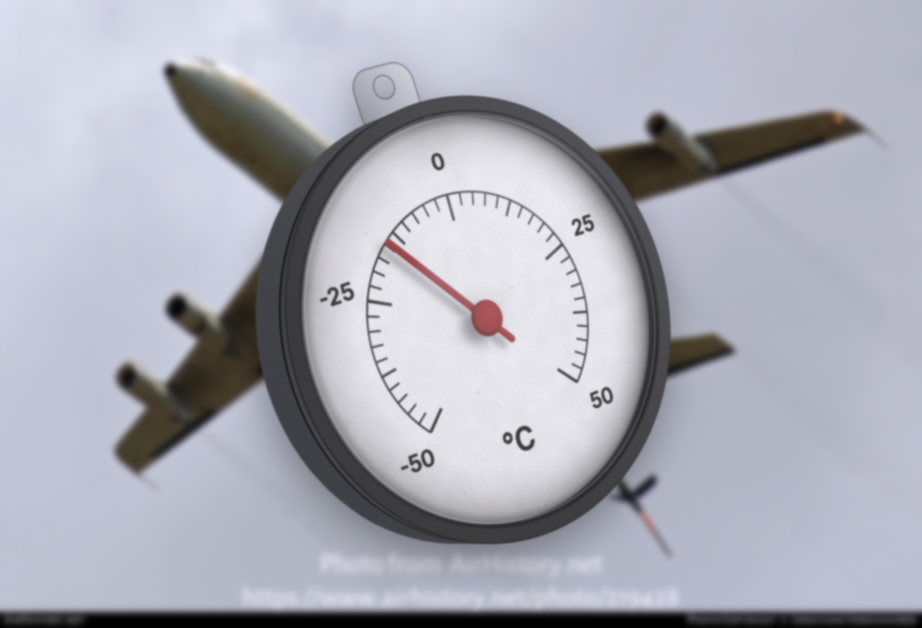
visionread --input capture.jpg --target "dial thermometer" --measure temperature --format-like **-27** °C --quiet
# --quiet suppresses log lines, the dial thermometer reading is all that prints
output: **-15** °C
